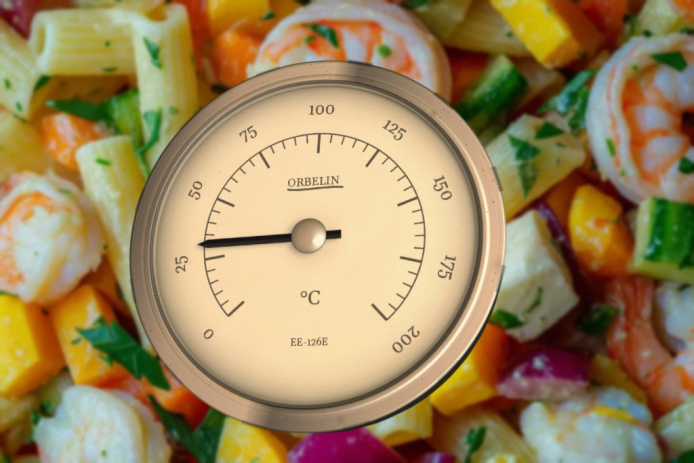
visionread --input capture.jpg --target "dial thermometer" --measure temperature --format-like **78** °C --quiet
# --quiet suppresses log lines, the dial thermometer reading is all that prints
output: **30** °C
